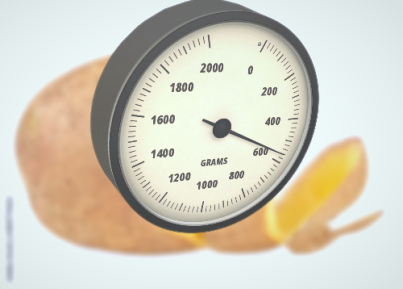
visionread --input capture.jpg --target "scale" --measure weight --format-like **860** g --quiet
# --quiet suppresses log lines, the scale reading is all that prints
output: **560** g
